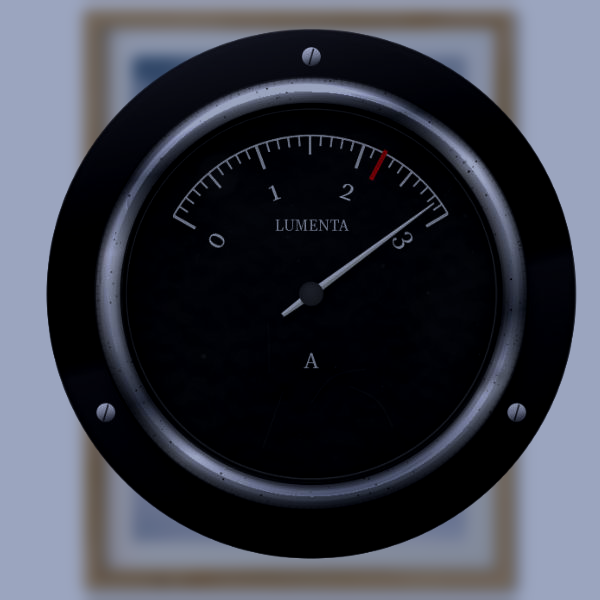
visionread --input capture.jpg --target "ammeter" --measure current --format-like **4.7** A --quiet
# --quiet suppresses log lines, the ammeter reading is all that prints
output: **2.85** A
